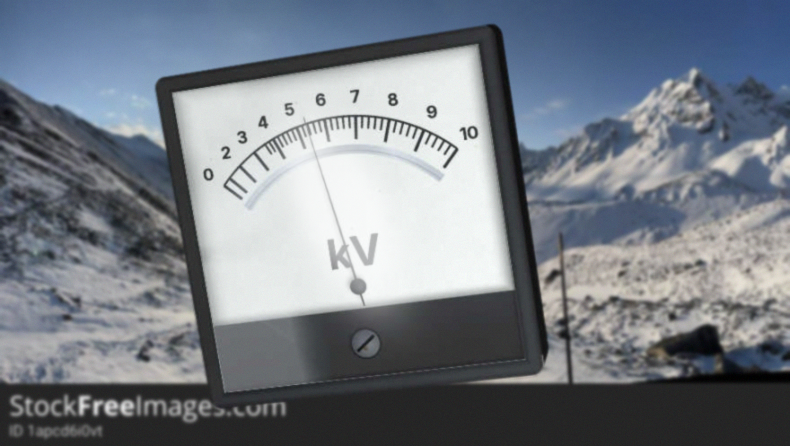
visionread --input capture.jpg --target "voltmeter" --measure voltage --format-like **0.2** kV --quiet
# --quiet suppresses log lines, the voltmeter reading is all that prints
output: **5.4** kV
